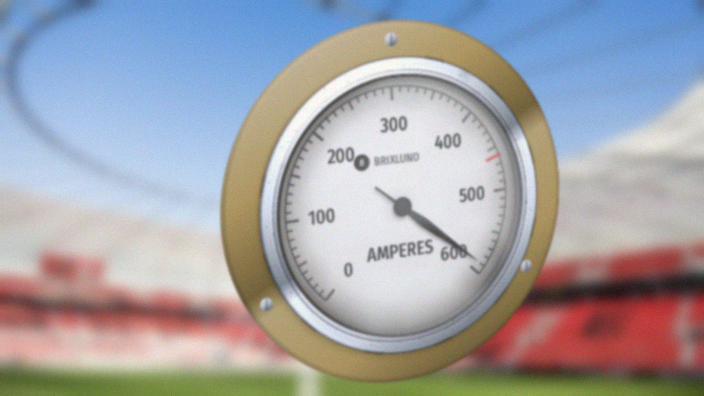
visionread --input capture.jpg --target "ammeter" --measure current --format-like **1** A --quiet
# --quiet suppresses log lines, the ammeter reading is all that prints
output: **590** A
